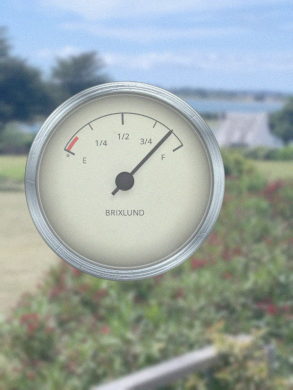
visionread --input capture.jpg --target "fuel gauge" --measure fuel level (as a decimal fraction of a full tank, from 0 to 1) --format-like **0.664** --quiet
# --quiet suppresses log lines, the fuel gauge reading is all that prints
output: **0.875**
